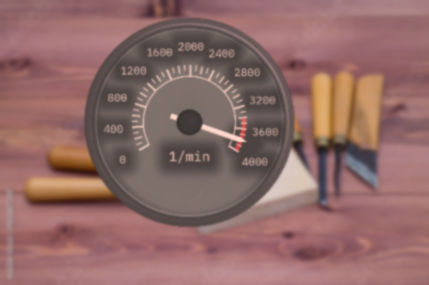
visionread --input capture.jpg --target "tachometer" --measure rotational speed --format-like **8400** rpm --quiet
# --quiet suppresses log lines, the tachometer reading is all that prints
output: **3800** rpm
